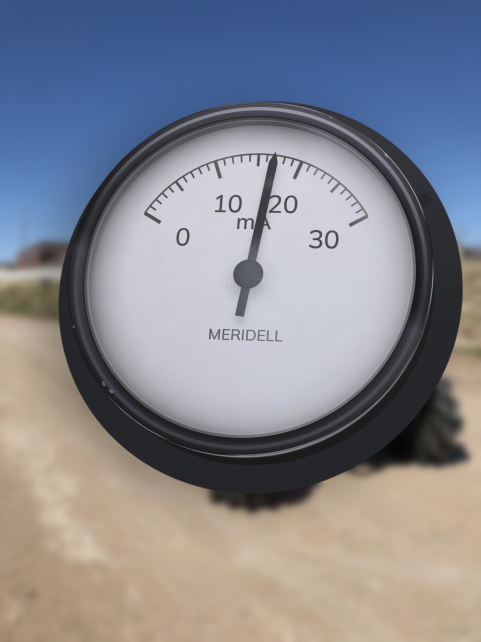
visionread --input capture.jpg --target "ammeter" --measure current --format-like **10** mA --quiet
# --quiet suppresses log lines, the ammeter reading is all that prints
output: **17** mA
